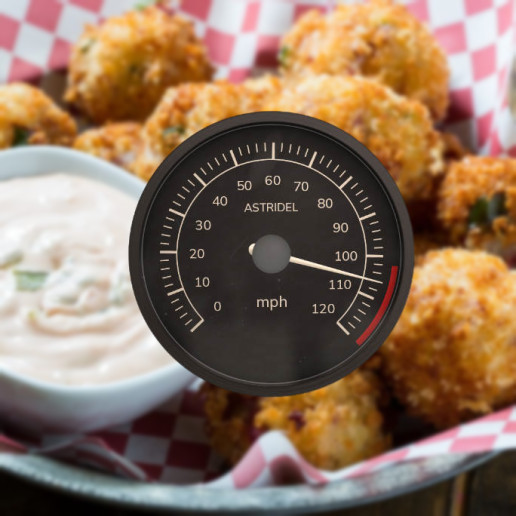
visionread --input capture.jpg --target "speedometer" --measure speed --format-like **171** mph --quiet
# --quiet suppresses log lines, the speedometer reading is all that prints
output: **106** mph
